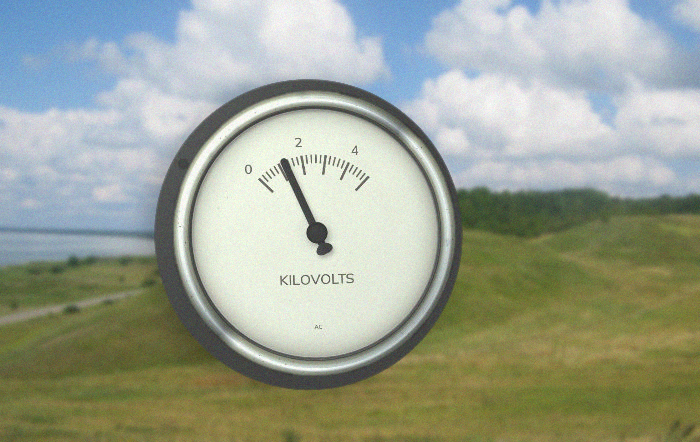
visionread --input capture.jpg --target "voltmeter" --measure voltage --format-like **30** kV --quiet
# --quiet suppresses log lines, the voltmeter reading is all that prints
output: **1.2** kV
